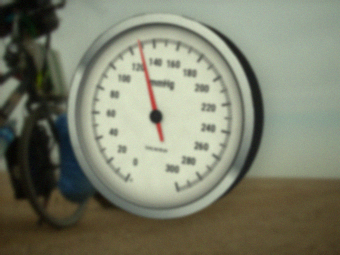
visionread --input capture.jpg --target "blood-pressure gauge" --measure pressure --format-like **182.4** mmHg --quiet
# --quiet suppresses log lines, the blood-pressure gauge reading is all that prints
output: **130** mmHg
